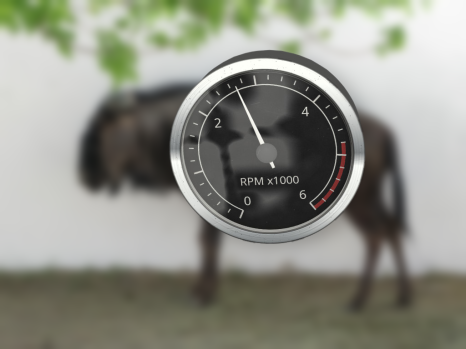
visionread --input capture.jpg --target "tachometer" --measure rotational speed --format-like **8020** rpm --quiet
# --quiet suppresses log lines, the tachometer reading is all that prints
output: **2700** rpm
